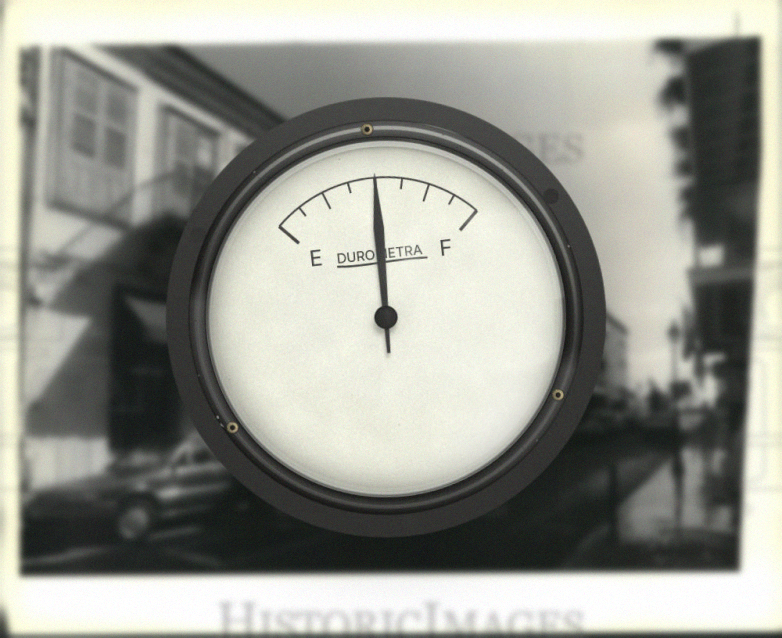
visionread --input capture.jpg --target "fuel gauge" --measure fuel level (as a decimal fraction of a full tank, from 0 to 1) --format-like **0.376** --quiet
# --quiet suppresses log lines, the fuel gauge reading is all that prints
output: **0.5**
